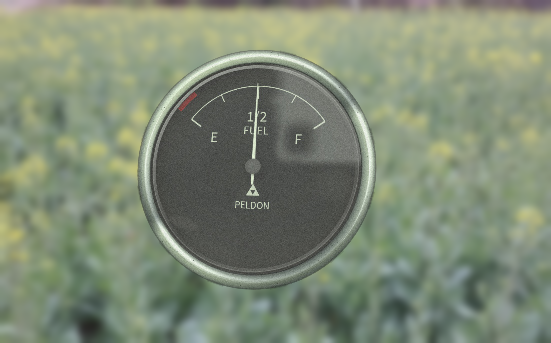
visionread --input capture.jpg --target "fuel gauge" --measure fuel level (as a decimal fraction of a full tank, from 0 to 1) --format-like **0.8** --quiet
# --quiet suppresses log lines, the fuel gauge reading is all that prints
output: **0.5**
